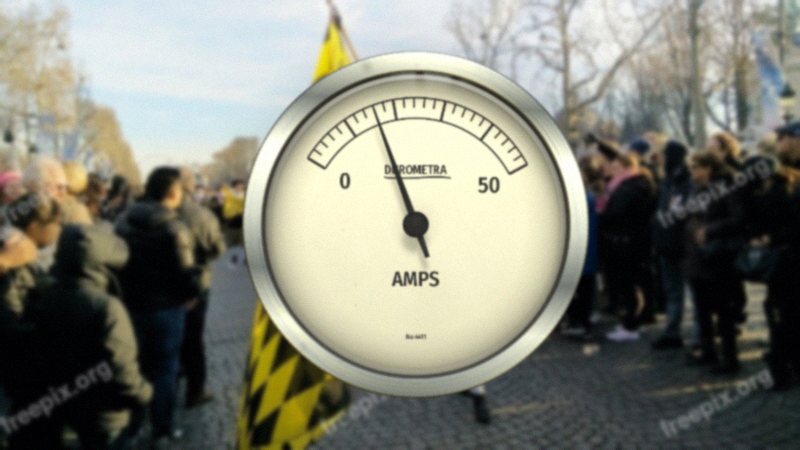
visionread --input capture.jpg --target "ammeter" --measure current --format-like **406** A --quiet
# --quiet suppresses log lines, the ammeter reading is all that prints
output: **16** A
